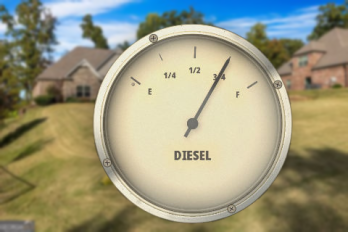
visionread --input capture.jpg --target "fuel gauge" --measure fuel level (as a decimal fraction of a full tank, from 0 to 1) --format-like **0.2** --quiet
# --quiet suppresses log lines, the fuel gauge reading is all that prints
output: **0.75**
